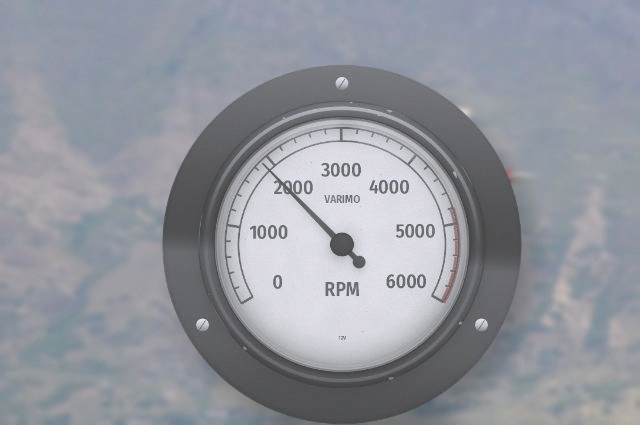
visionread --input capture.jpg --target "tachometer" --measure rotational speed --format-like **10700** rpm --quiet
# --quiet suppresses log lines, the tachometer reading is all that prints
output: **1900** rpm
